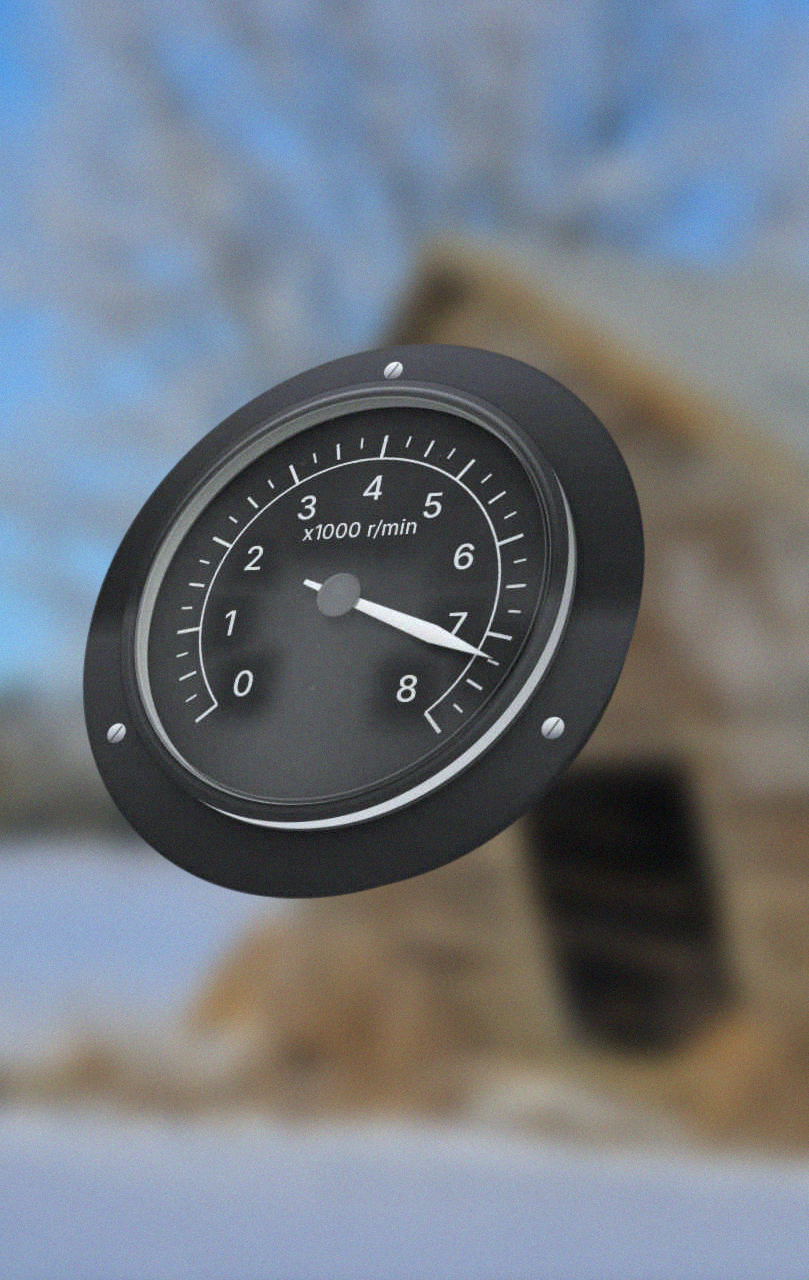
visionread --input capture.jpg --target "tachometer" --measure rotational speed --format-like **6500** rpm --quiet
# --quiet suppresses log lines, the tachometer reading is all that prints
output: **7250** rpm
